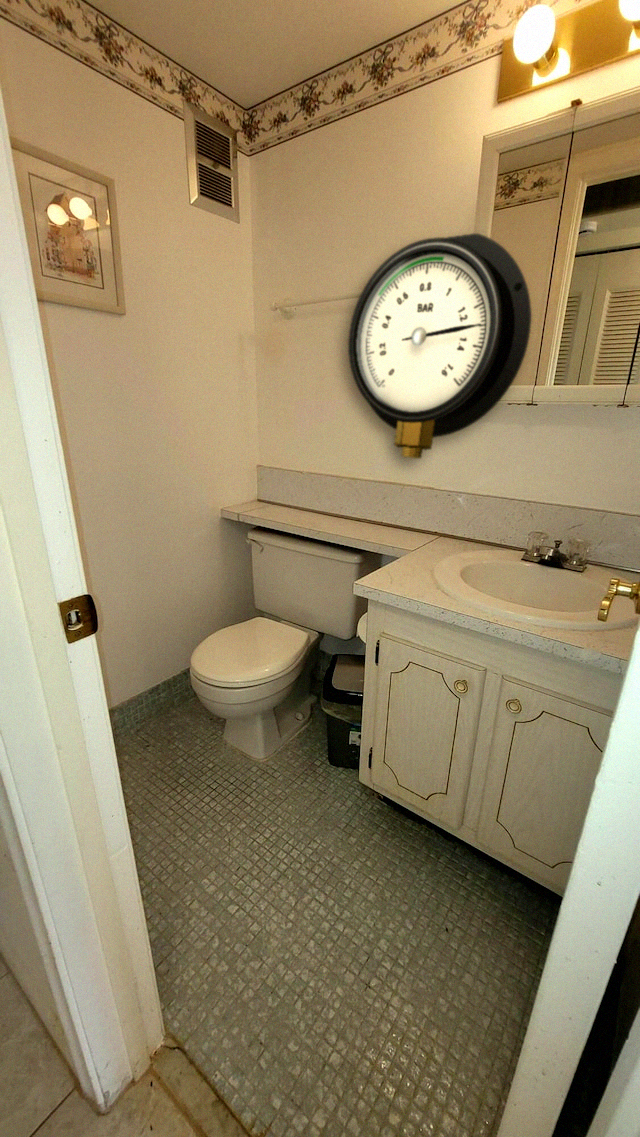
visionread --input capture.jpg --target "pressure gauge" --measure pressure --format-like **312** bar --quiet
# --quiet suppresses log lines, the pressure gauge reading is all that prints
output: **1.3** bar
